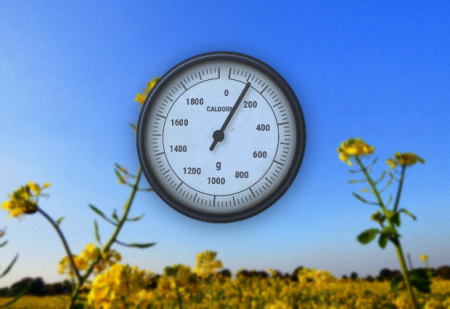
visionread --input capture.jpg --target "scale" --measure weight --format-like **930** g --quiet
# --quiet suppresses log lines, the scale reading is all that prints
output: **120** g
